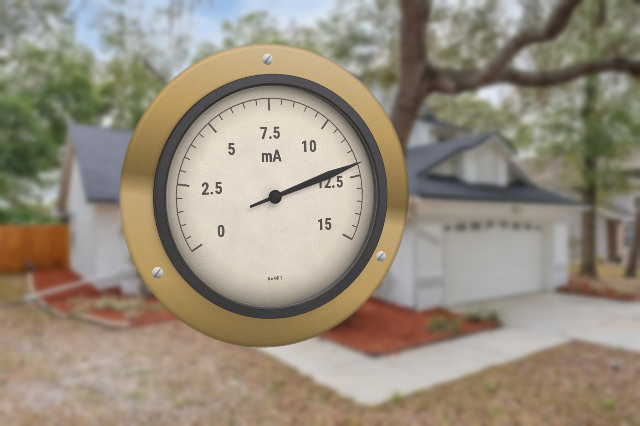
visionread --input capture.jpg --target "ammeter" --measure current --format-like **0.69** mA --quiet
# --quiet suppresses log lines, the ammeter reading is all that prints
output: **12** mA
